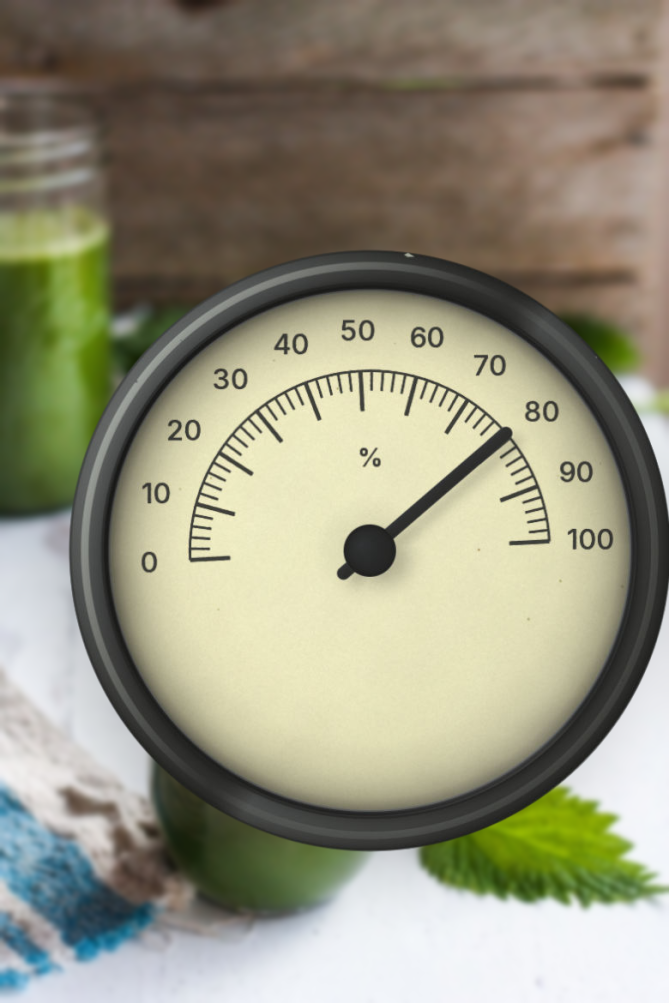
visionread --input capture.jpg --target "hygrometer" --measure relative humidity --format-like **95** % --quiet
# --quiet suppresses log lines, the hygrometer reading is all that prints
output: **79** %
